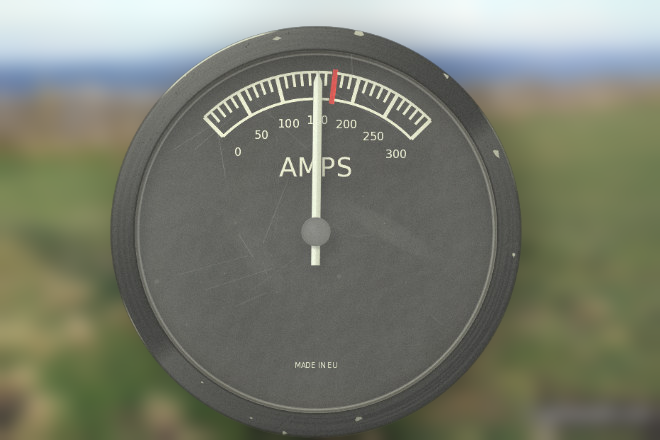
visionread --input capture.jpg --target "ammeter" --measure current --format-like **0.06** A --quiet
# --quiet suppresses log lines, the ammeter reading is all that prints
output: **150** A
